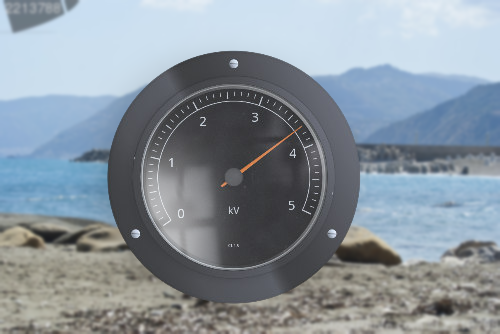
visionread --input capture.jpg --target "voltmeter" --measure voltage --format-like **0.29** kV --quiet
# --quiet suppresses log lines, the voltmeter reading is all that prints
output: **3.7** kV
